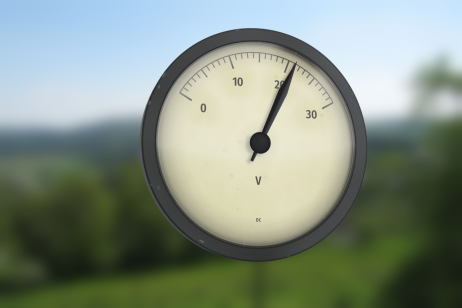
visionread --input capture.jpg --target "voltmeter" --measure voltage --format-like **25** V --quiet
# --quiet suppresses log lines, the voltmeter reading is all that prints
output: **21** V
